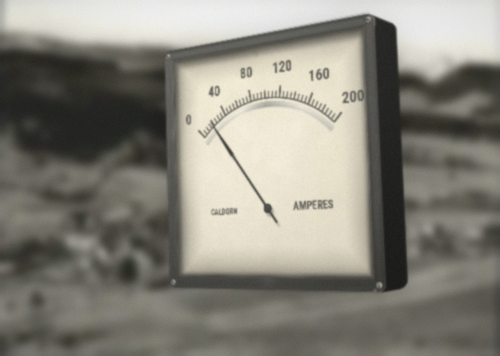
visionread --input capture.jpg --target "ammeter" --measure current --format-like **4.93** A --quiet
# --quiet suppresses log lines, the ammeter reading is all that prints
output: **20** A
